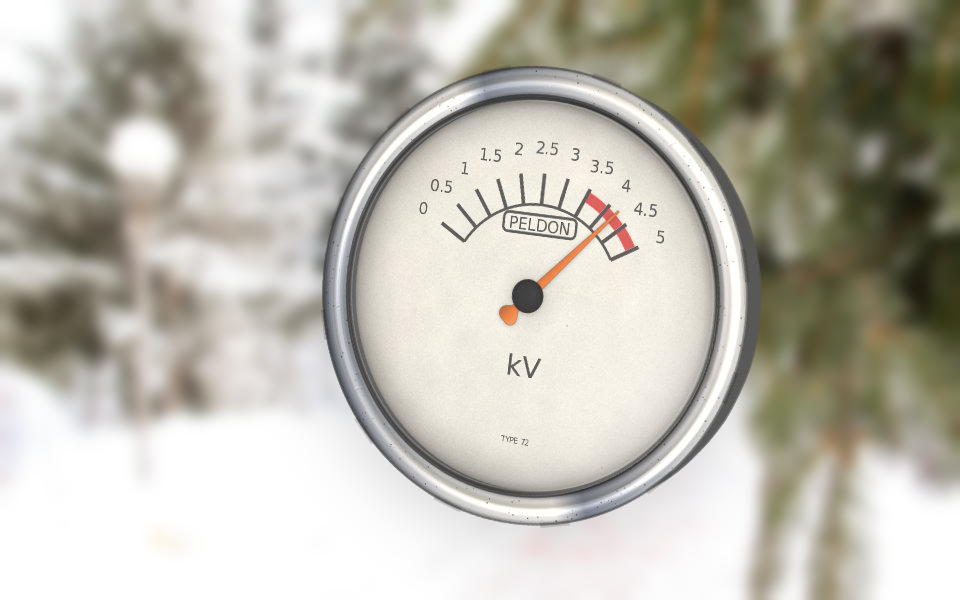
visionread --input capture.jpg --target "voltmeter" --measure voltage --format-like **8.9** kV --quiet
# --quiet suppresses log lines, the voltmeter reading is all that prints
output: **4.25** kV
